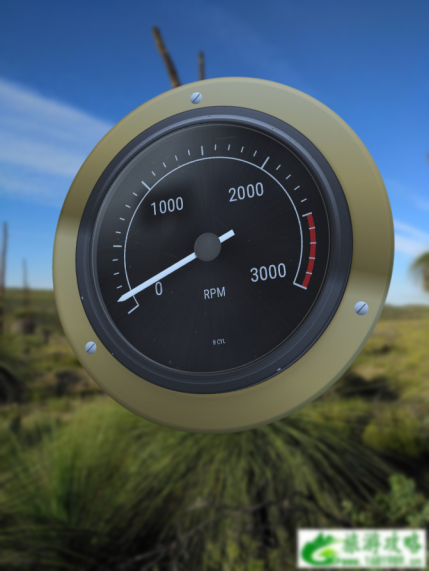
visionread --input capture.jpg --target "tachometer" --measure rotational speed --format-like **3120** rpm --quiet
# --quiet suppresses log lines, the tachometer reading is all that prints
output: **100** rpm
